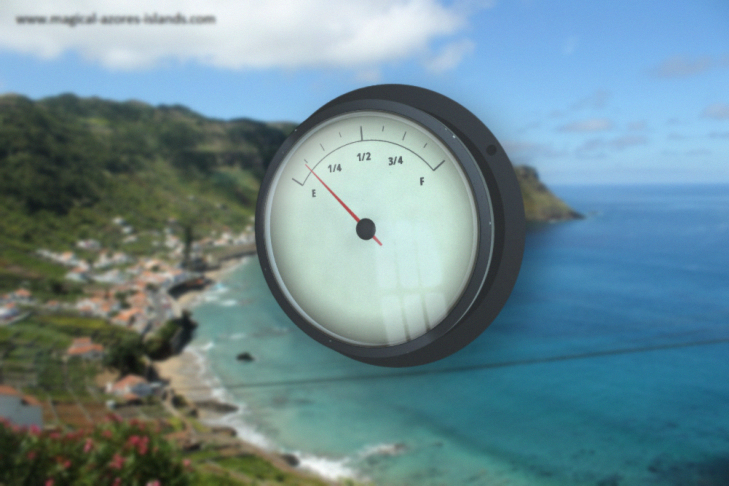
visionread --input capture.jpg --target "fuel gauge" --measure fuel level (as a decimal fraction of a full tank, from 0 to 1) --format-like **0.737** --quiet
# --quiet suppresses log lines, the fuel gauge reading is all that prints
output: **0.125**
